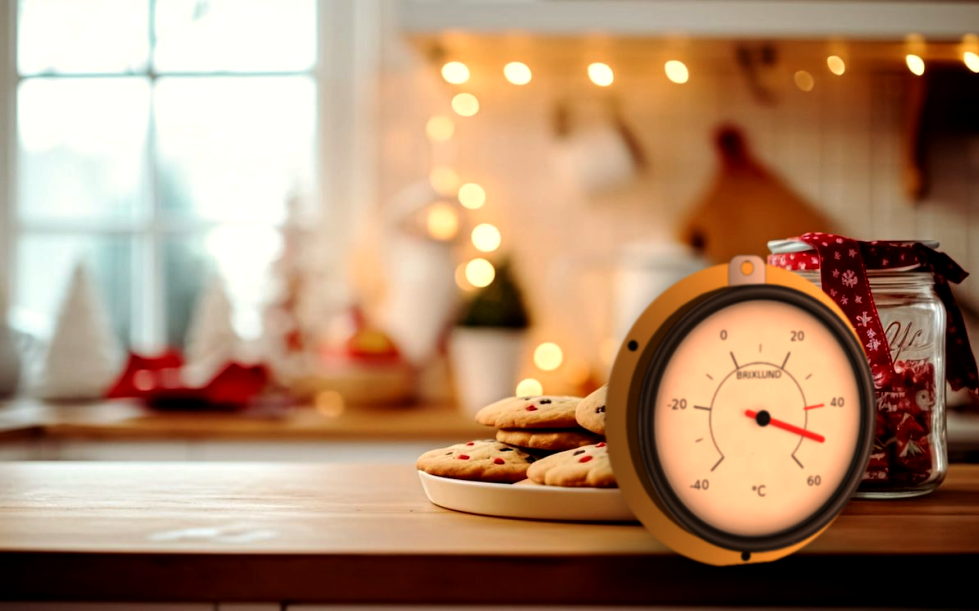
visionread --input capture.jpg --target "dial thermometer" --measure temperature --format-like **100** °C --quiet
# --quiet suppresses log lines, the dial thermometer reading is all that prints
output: **50** °C
